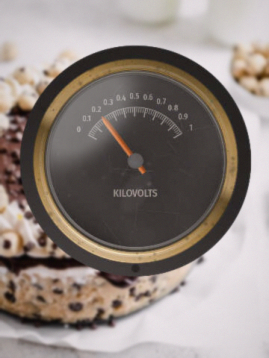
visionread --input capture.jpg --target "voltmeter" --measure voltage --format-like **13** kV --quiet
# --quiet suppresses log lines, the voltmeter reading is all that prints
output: **0.2** kV
